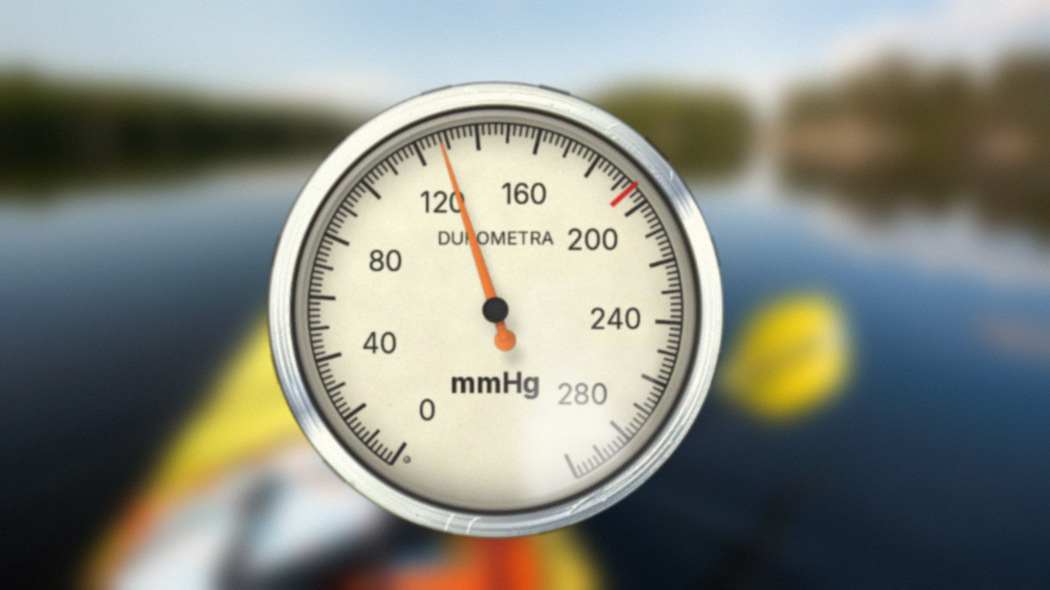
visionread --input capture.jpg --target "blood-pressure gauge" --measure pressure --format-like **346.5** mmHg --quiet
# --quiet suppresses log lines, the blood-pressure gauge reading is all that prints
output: **128** mmHg
